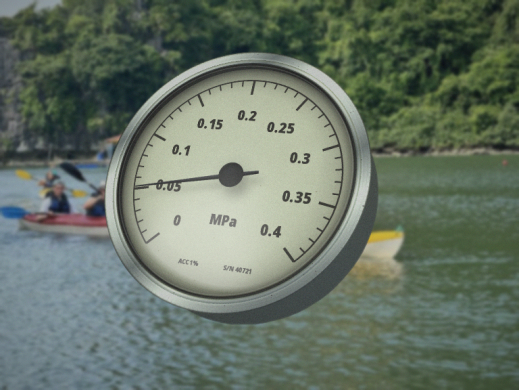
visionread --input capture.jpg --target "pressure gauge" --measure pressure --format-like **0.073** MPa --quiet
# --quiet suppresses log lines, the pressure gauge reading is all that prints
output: **0.05** MPa
